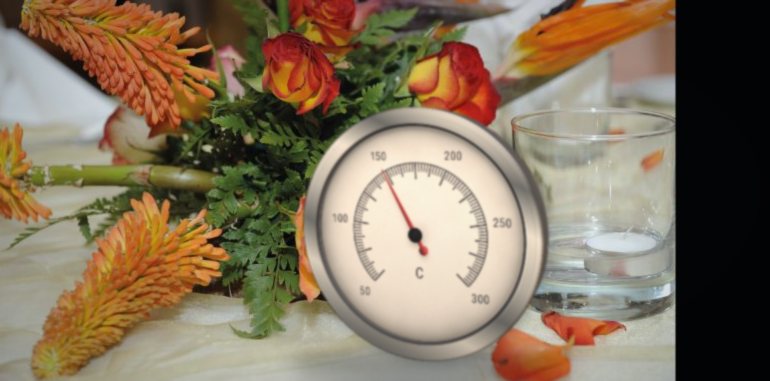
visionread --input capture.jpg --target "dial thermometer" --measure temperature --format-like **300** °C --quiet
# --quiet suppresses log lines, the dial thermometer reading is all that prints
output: **150** °C
